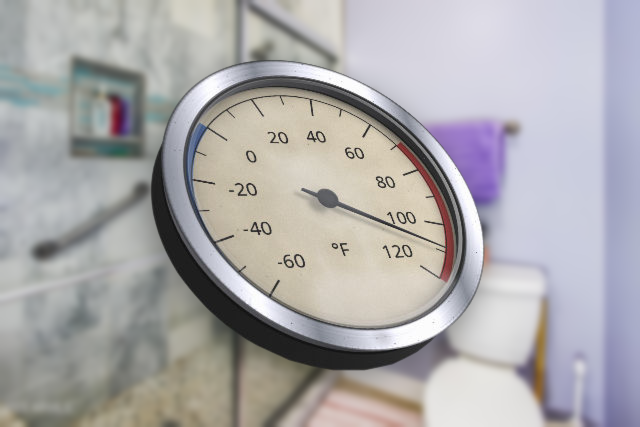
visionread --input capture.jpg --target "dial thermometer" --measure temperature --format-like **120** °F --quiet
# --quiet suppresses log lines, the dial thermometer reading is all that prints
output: **110** °F
